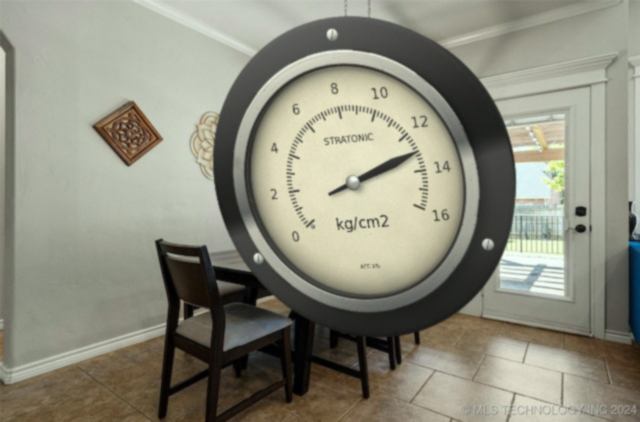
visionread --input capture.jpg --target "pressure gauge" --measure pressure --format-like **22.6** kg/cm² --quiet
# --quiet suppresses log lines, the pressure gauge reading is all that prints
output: **13** kg/cm²
